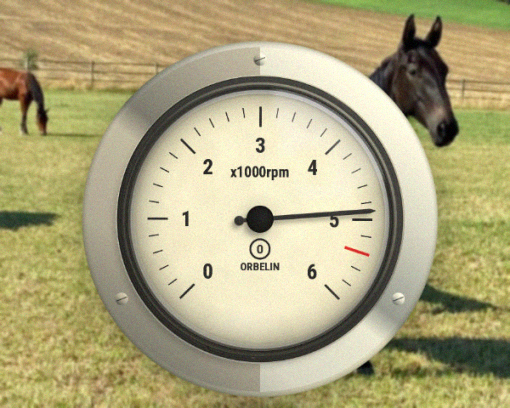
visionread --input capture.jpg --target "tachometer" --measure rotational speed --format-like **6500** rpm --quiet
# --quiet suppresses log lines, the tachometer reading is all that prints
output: **4900** rpm
